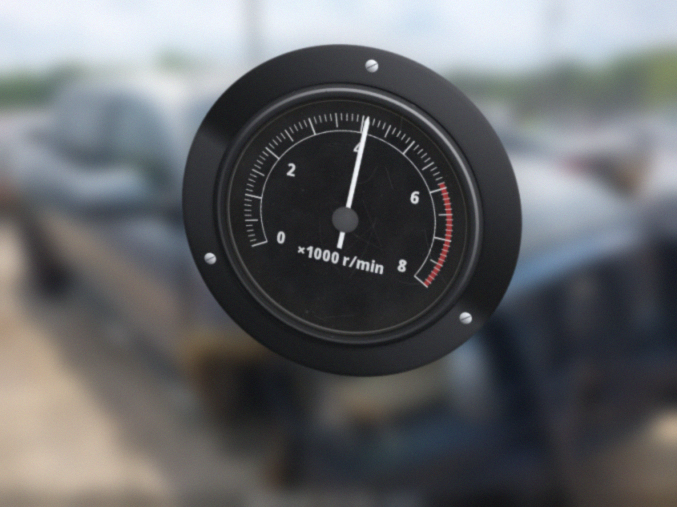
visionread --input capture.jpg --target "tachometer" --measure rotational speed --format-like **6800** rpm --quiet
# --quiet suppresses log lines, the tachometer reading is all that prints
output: **4100** rpm
